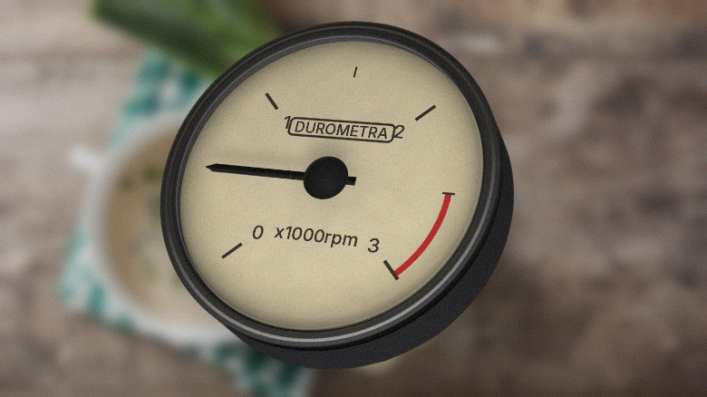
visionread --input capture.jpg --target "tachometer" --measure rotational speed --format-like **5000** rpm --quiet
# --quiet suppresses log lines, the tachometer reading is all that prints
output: **500** rpm
